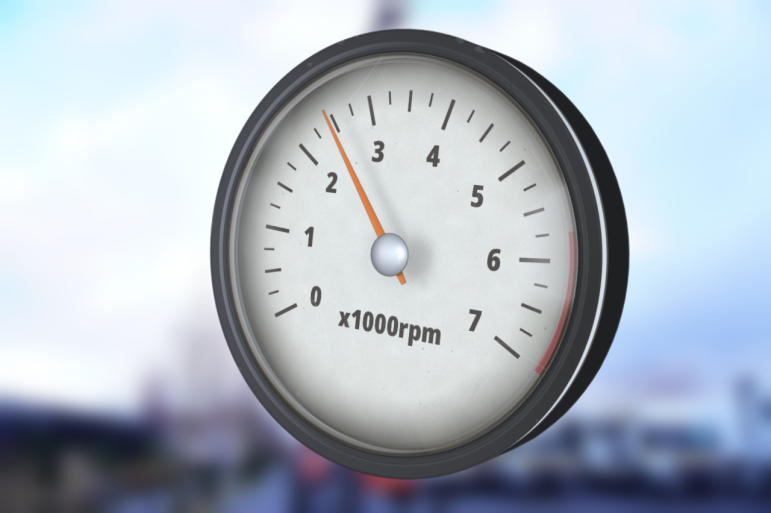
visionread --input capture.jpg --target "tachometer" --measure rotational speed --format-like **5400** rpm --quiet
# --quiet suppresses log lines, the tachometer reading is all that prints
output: **2500** rpm
